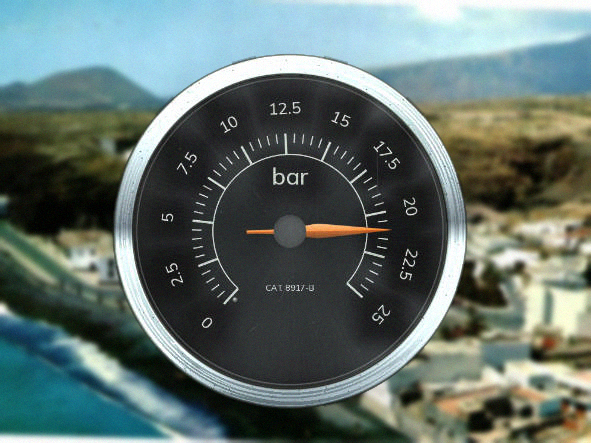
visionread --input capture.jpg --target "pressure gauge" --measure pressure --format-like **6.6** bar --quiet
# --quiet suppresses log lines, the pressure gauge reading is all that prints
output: **21** bar
